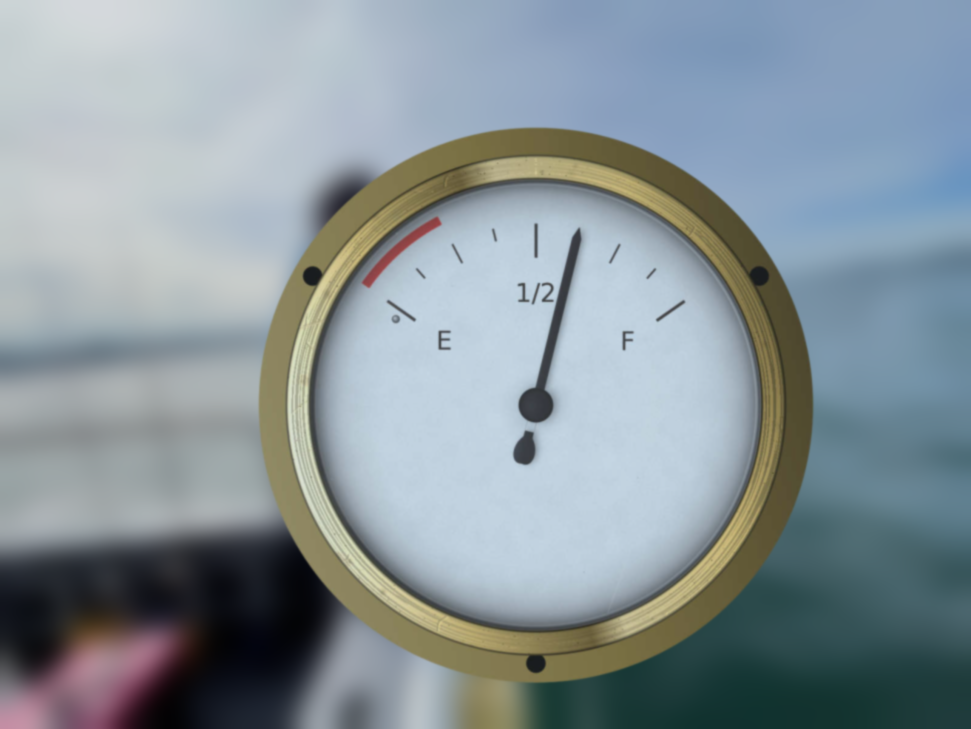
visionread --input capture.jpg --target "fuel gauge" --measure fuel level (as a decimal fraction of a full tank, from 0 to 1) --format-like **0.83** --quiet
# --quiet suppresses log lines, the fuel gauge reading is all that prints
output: **0.625**
